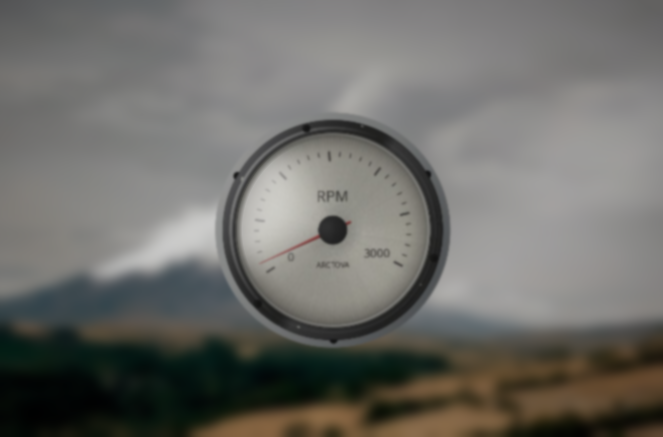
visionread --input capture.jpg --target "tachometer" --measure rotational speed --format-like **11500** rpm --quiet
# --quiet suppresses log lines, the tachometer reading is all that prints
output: **100** rpm
